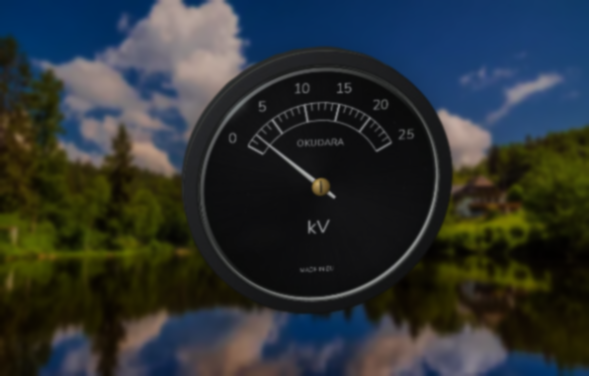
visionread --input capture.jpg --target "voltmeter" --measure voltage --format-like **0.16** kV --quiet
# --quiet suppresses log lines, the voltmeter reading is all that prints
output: **2** kV
